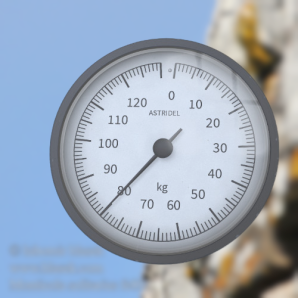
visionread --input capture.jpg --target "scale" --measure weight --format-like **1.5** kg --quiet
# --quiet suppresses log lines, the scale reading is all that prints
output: **80** kg
